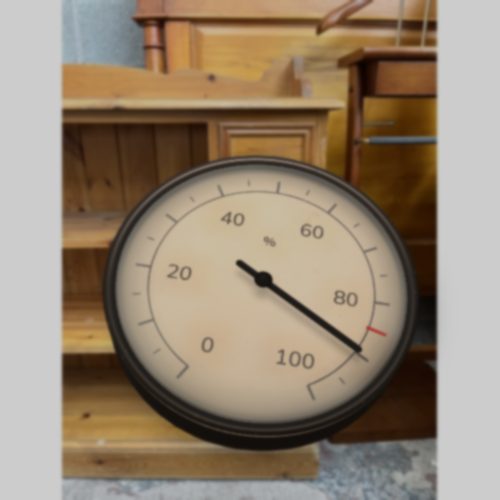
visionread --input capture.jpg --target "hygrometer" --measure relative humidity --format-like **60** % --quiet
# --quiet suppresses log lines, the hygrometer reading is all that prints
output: **90** %
